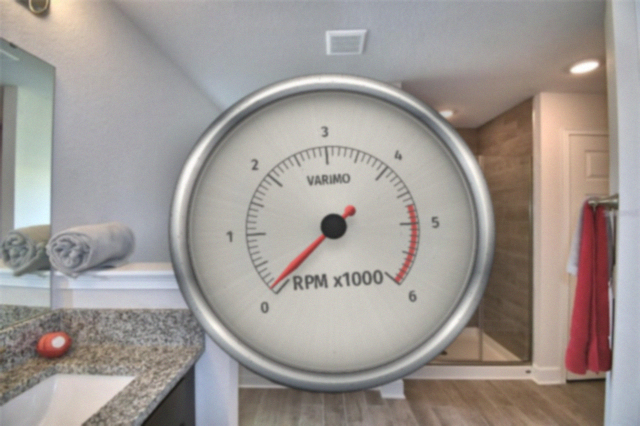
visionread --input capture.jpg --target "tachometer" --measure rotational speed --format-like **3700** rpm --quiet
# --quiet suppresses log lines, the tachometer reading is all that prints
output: **100** rpm
